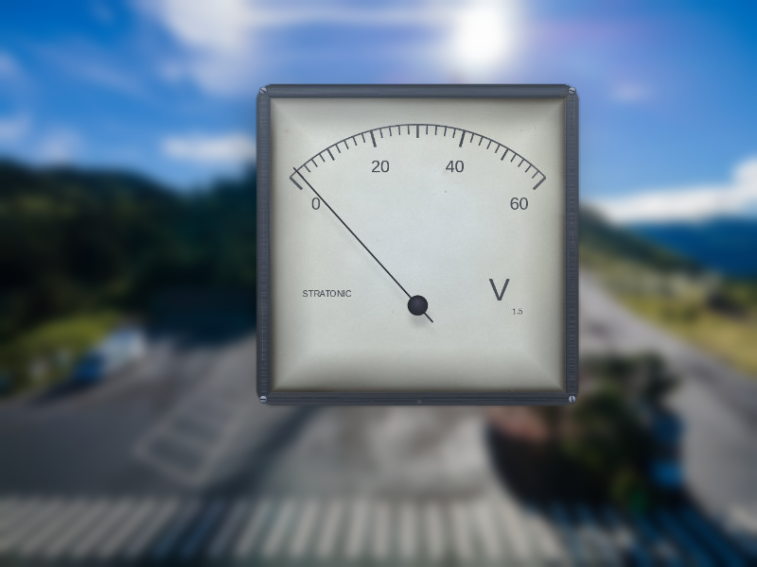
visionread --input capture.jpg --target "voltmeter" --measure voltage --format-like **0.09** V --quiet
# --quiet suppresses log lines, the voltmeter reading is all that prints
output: **2** V
